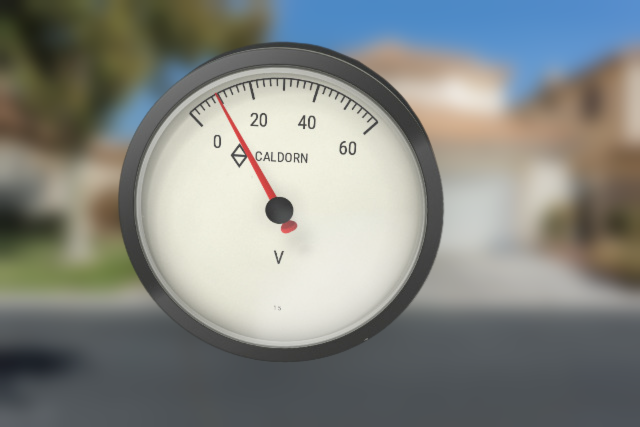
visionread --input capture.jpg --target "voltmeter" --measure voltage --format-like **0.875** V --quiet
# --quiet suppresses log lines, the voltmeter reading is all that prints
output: **10** V
